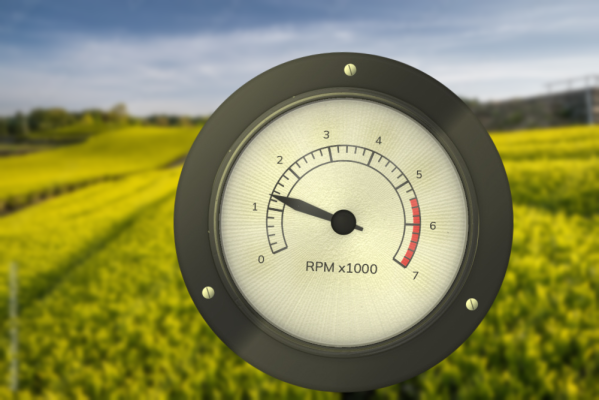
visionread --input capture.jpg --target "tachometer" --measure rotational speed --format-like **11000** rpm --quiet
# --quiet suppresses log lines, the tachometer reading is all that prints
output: **1300** rpm
